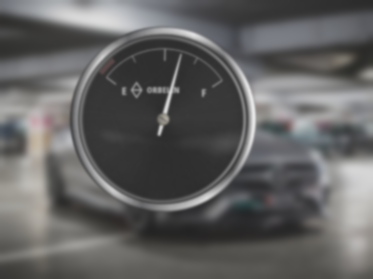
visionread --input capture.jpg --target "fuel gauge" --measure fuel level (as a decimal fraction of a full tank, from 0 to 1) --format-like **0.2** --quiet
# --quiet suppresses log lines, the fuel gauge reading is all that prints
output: **0.625**
